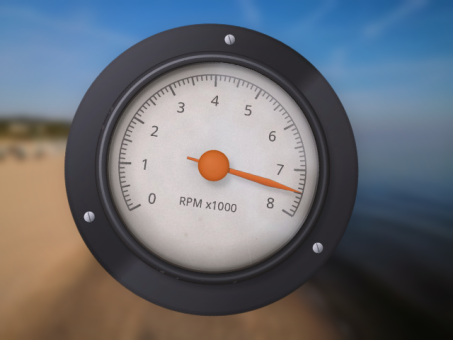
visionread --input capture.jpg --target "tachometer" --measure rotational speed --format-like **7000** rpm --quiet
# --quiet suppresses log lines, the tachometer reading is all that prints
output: **7500** rpm
